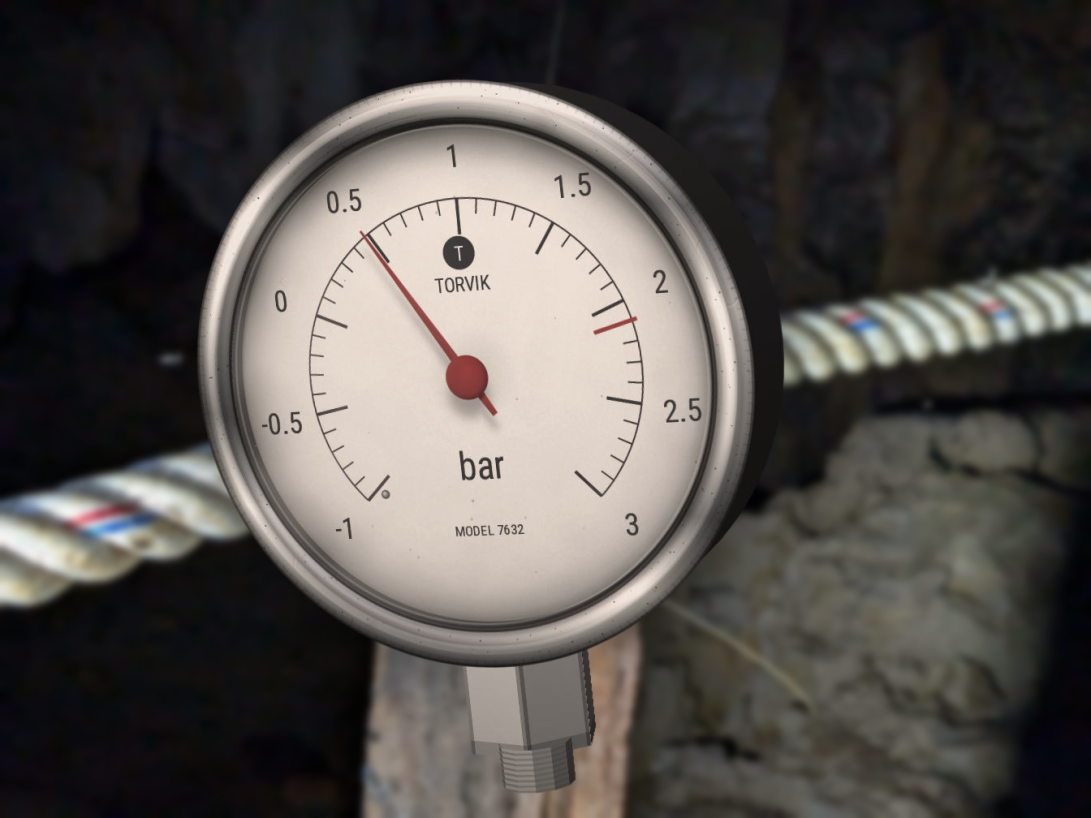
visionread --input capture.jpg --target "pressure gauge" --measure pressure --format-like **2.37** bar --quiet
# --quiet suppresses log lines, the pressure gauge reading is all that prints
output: **0.5** bar
